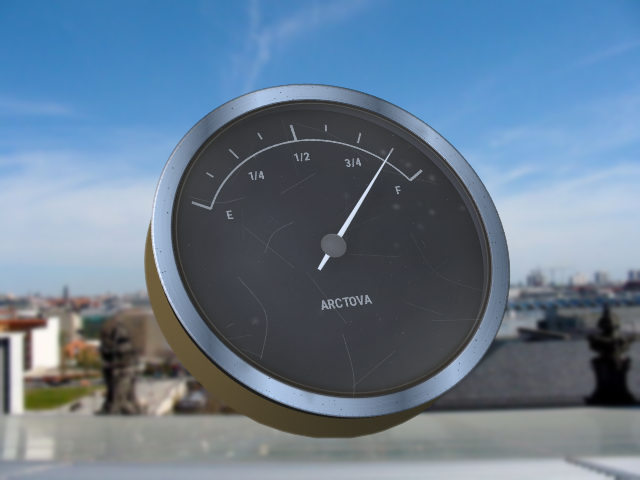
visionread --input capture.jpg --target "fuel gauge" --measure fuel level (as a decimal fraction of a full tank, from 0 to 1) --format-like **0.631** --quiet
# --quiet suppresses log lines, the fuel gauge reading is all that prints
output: **0.875**
